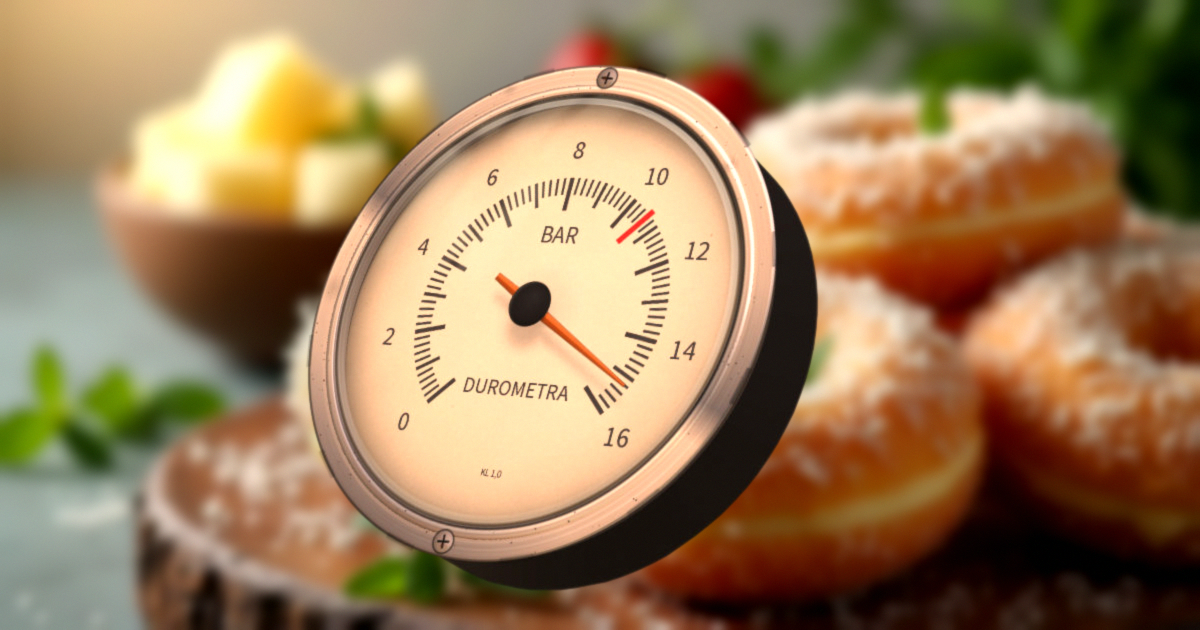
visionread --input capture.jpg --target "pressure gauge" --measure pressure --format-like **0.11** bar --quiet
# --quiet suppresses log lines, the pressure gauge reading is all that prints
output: **15.2** bar
